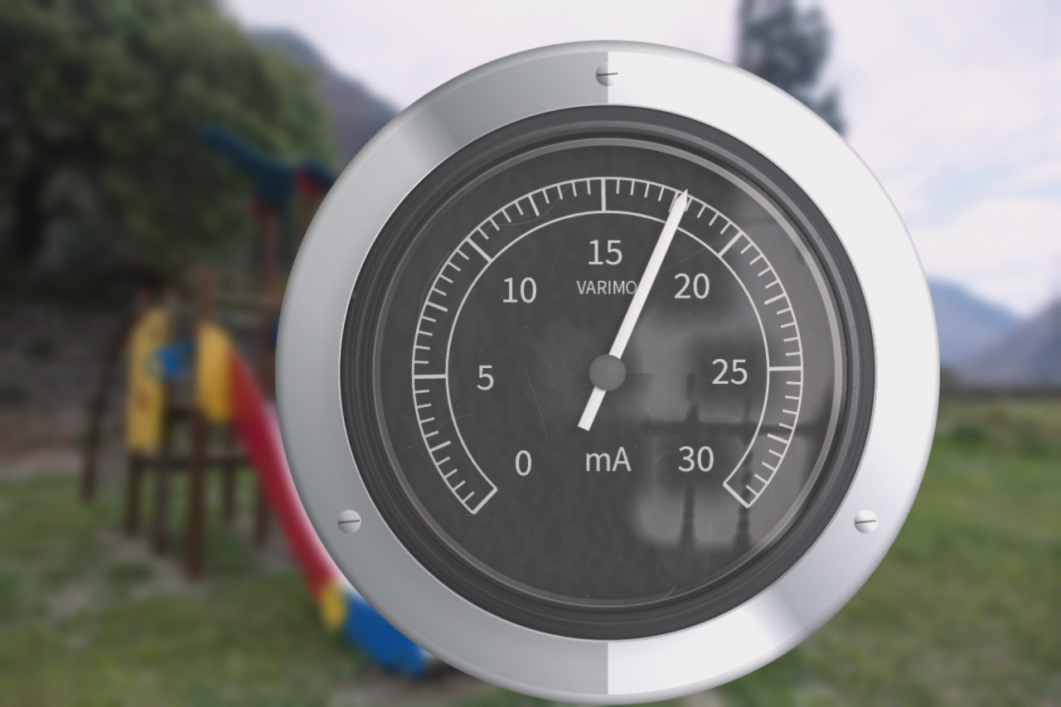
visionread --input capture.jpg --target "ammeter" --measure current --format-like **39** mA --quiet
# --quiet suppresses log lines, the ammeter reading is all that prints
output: **17.75** mA
